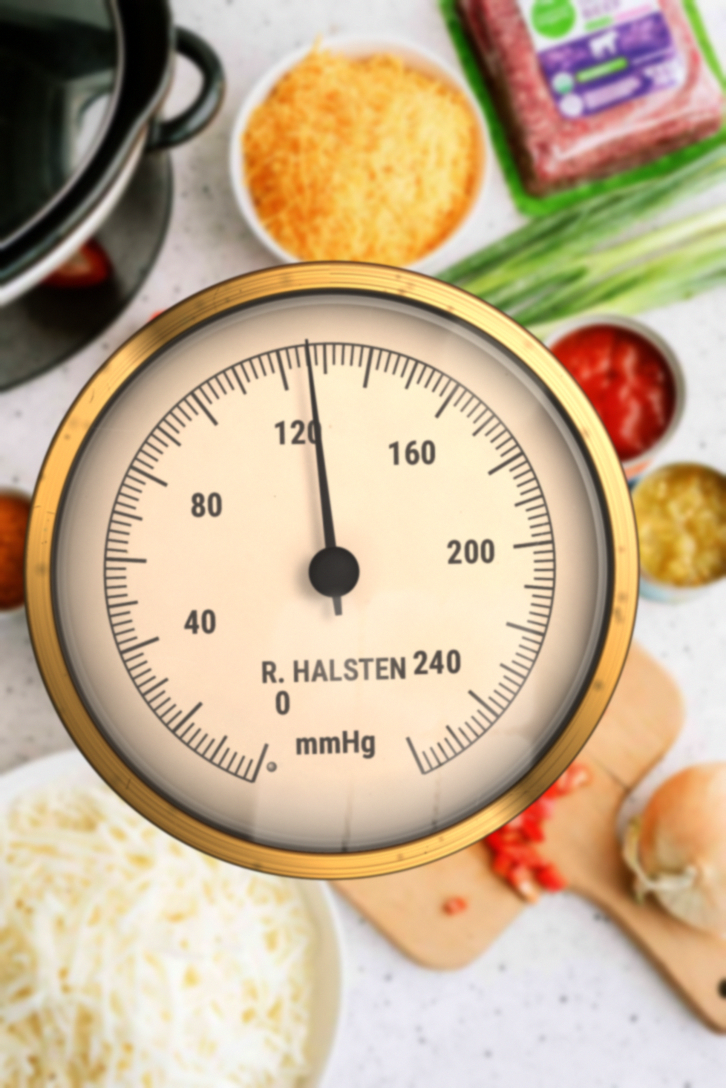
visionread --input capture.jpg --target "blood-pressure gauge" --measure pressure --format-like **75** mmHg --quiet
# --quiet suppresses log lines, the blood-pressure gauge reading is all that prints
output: **126** mmHg
